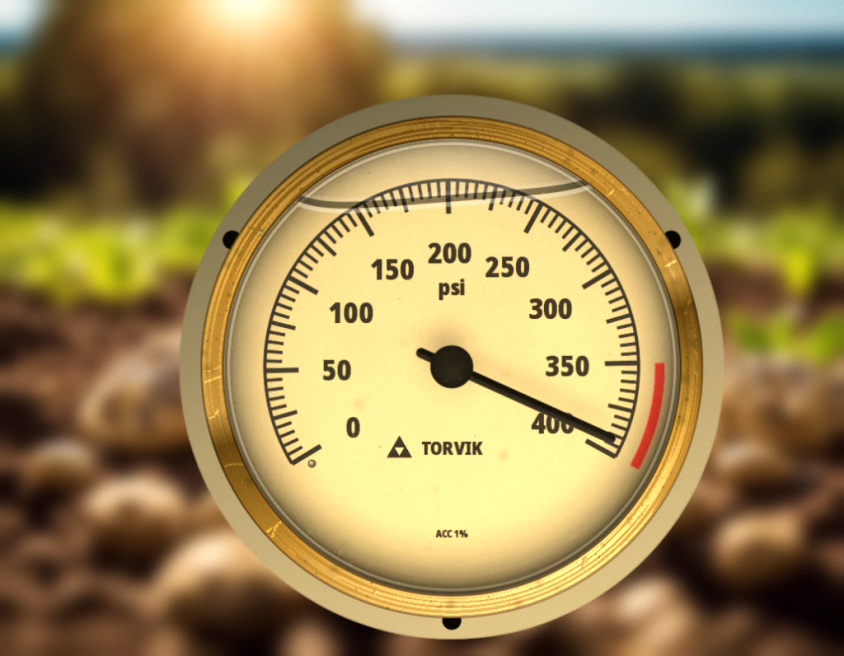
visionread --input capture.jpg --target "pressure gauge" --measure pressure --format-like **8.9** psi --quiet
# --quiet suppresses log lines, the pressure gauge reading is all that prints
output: **392.5** psi
